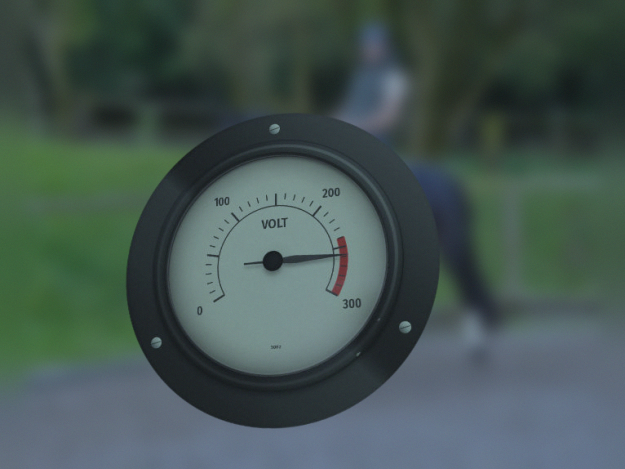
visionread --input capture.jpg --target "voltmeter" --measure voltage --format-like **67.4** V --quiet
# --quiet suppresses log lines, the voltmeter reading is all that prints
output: **260** V
